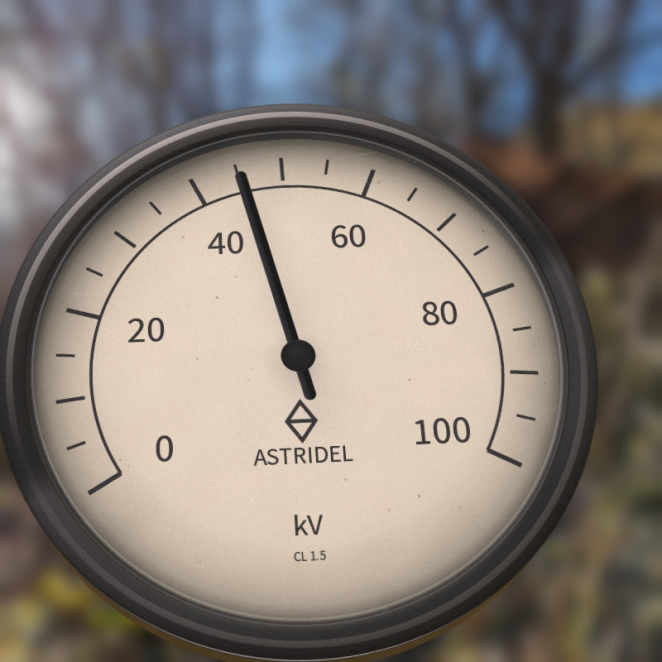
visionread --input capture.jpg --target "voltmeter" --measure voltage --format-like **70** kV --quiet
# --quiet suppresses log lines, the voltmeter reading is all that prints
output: **45** kV
